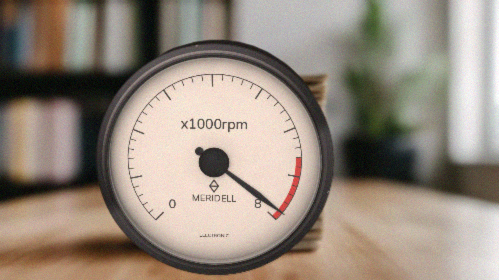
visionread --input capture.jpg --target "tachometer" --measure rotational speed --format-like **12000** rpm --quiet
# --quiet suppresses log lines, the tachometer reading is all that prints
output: **7800** rpm
